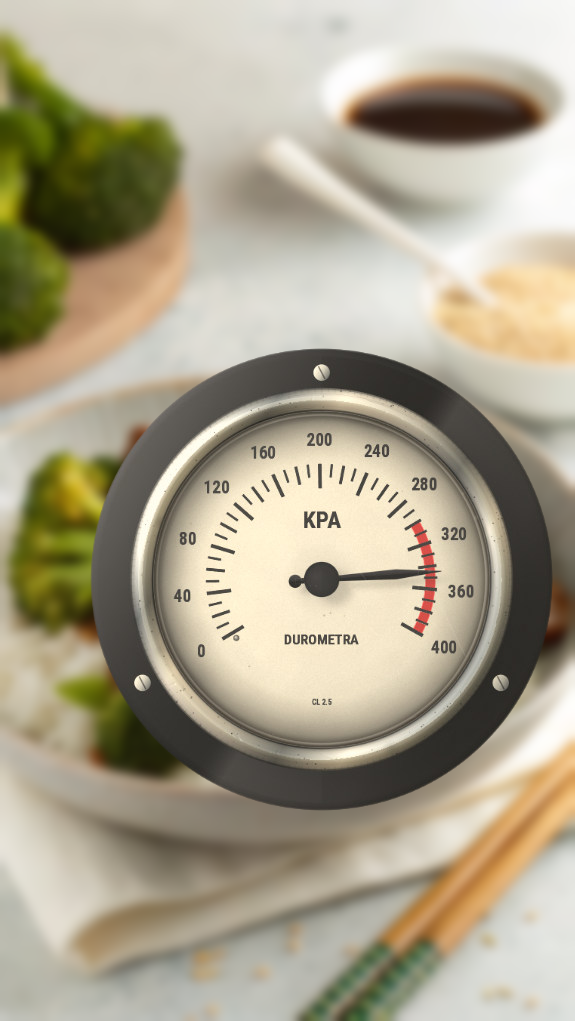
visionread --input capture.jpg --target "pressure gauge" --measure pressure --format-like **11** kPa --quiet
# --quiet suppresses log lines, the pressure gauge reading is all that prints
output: **345** kPa
